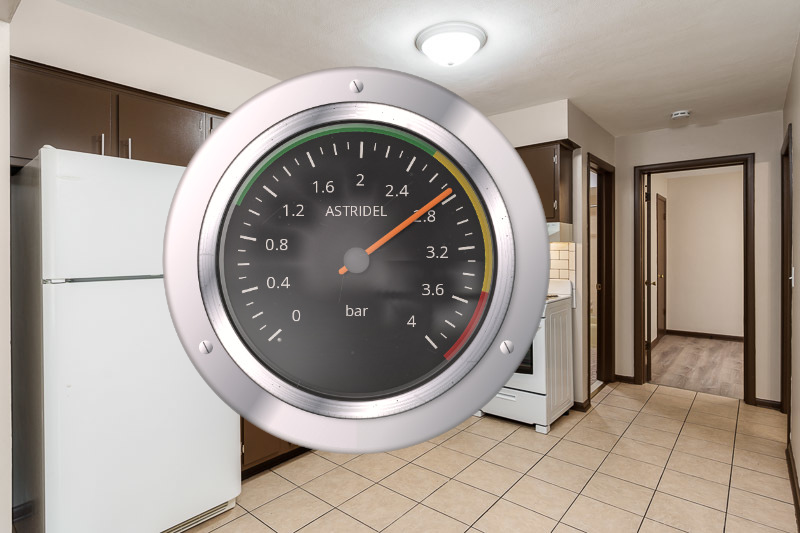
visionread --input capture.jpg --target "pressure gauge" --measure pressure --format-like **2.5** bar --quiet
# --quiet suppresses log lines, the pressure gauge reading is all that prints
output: **2.75** bar
